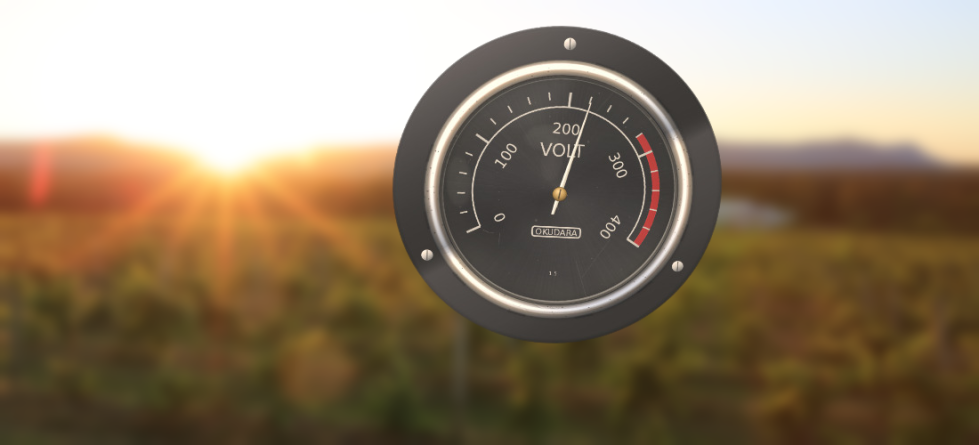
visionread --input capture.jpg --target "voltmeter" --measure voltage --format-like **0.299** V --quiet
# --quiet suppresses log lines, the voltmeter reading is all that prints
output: **220** V
